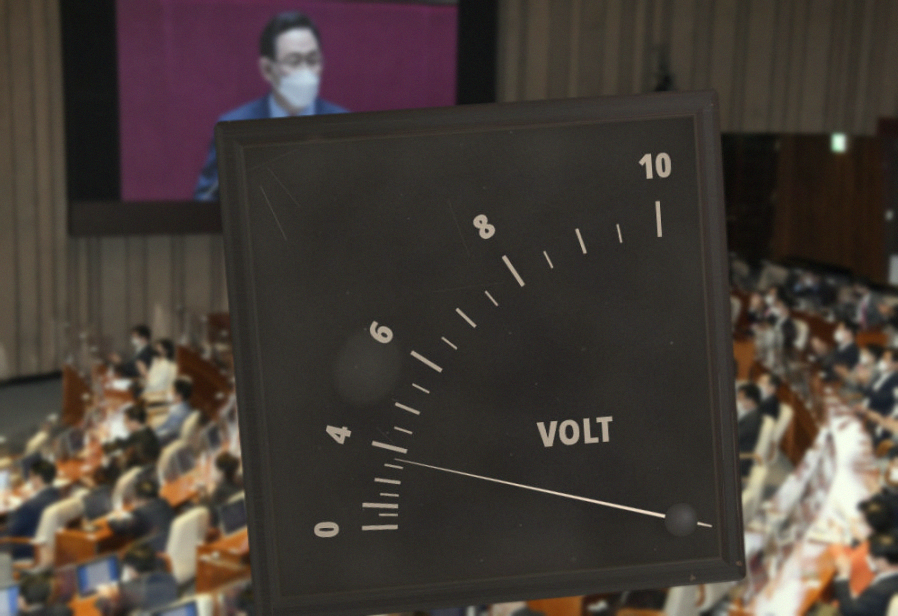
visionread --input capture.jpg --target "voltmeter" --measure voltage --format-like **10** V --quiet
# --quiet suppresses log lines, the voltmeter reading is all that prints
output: **3.75** V
